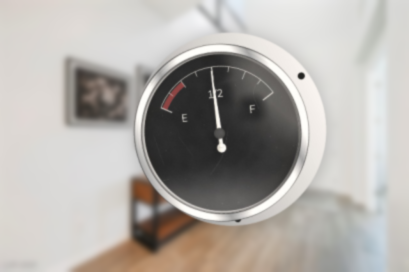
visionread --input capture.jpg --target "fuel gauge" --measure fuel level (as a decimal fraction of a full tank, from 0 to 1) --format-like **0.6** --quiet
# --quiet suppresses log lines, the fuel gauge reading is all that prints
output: **0.5**
